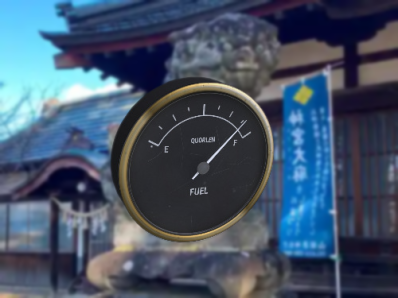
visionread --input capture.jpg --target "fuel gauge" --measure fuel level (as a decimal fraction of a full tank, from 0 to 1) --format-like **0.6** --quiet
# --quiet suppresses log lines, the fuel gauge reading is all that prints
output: **0.875**
